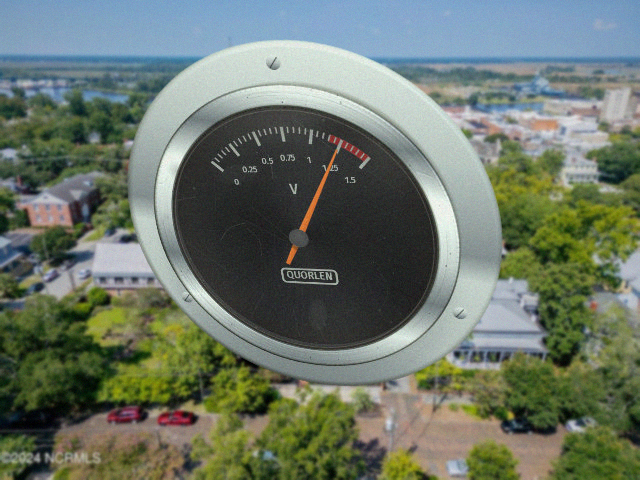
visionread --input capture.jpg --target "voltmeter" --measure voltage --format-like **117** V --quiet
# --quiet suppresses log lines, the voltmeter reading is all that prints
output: **1.25** V
